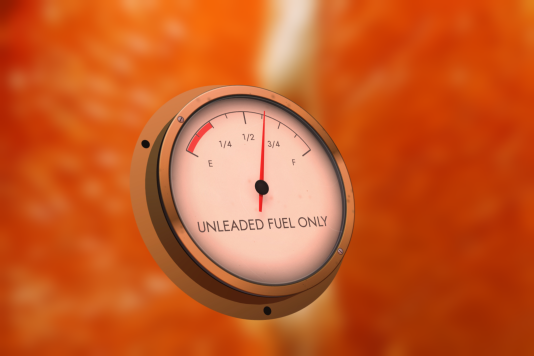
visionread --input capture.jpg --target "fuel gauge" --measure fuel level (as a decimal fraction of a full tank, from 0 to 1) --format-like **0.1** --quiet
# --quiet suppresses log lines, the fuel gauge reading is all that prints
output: **0.625**
